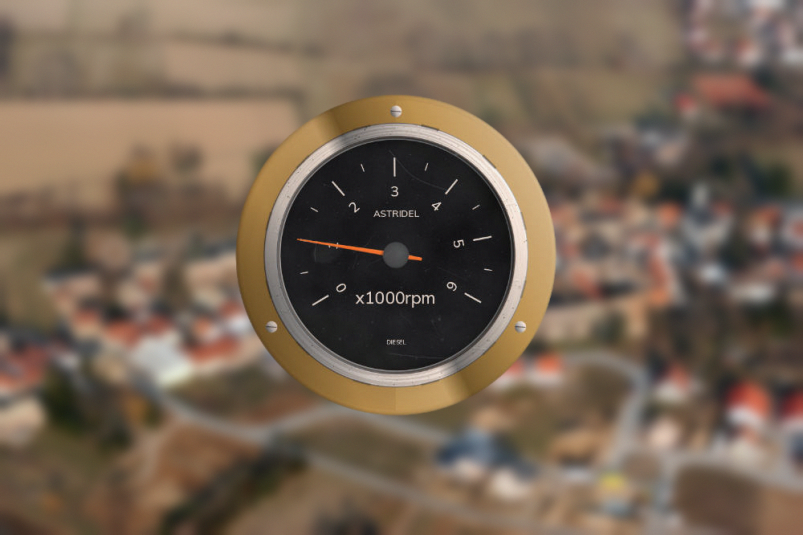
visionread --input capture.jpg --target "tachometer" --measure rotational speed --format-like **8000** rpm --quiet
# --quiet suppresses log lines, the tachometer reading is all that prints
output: **1000** rpm
